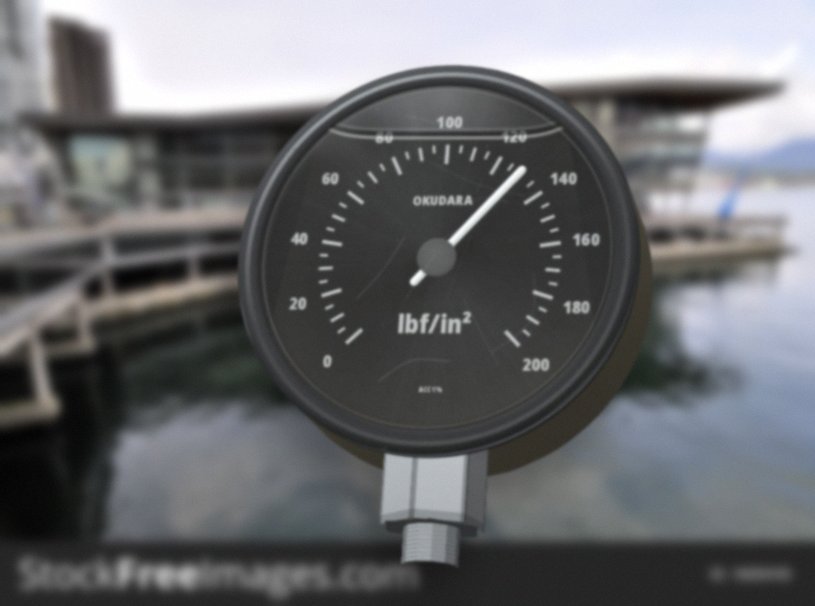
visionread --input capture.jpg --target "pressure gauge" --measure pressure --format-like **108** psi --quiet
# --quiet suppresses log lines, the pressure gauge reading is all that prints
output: **130** psi
